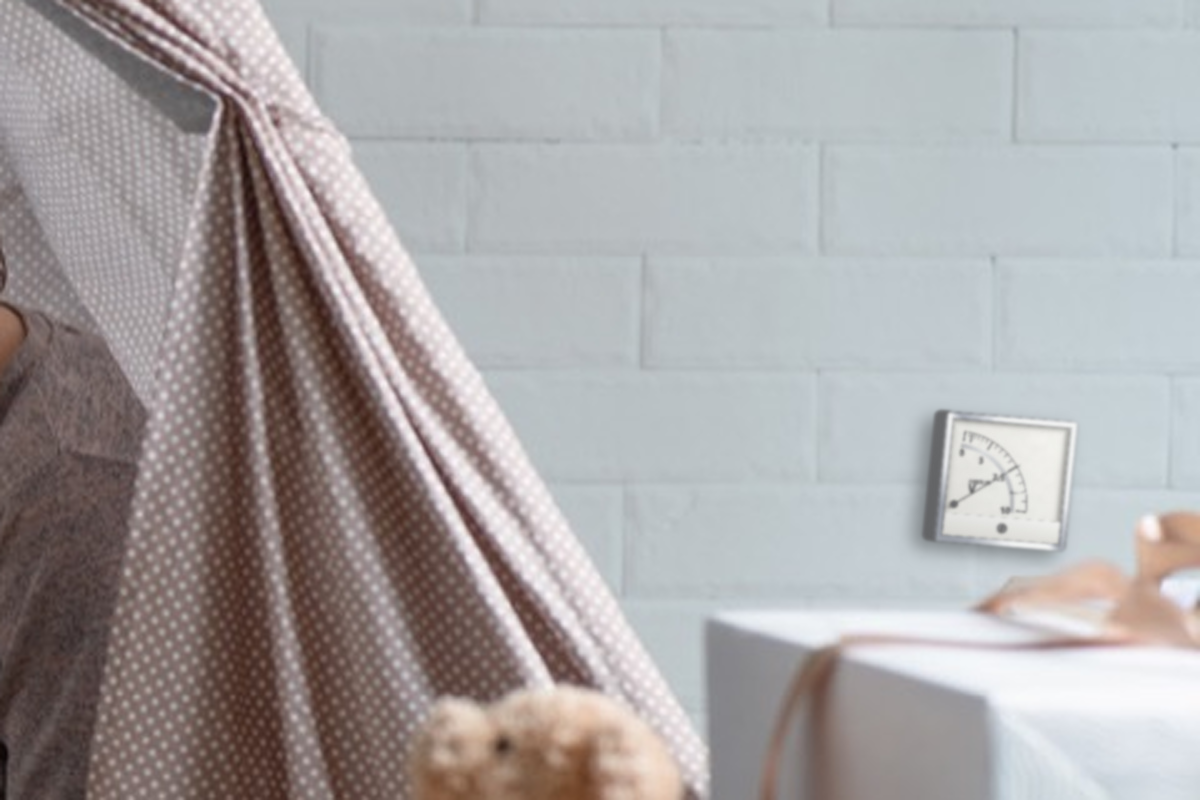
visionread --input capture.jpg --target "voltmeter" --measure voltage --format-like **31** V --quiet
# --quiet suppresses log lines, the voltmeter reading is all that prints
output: **7.5** V
